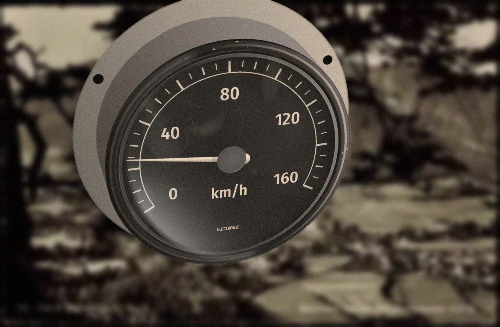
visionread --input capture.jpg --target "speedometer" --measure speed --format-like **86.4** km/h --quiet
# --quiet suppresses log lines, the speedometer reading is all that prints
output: **25** km/h
